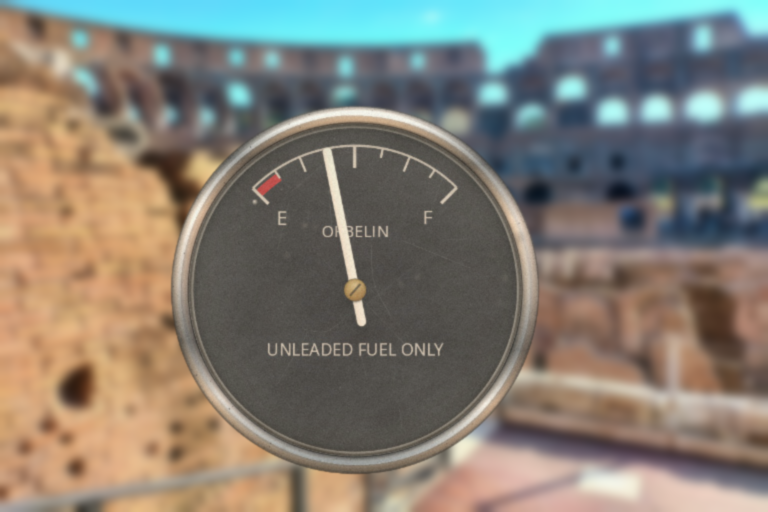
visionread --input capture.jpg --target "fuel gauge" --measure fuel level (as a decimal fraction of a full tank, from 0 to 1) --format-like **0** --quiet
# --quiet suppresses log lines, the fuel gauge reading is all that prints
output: **0.375**
